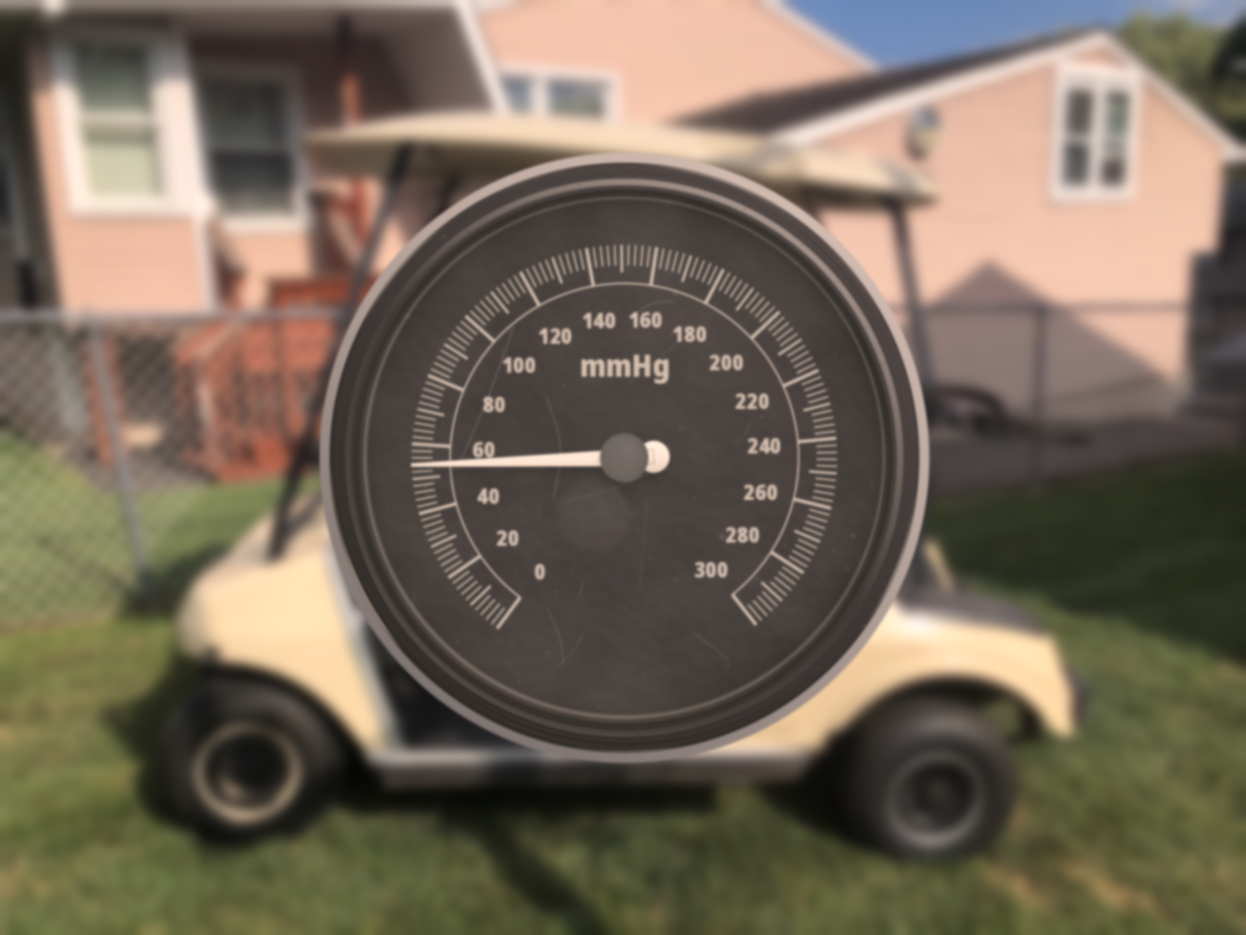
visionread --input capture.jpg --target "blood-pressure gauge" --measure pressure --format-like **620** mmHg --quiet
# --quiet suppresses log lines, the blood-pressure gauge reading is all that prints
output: **54** mmHg
